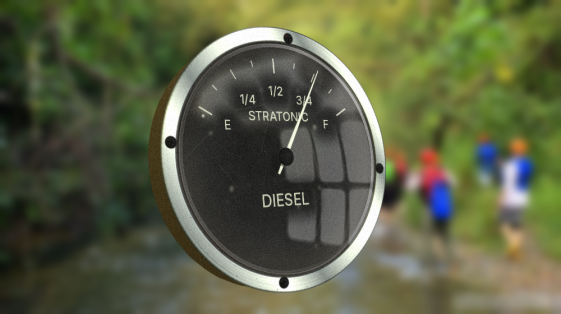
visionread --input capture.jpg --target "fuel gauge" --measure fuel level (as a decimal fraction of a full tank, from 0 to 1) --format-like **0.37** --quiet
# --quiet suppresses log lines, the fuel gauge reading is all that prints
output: **0.75**
